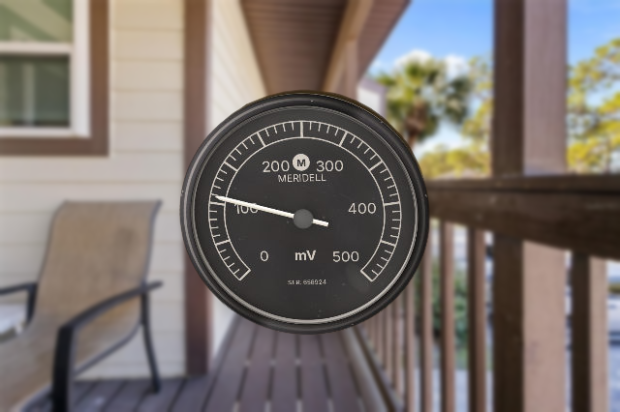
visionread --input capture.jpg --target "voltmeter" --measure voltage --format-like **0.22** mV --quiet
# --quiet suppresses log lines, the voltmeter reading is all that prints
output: **110** mV
